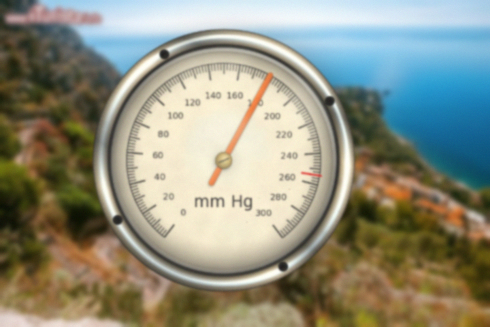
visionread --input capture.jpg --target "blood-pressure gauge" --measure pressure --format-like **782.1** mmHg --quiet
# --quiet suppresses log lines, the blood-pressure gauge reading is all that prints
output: **180** mmHg
